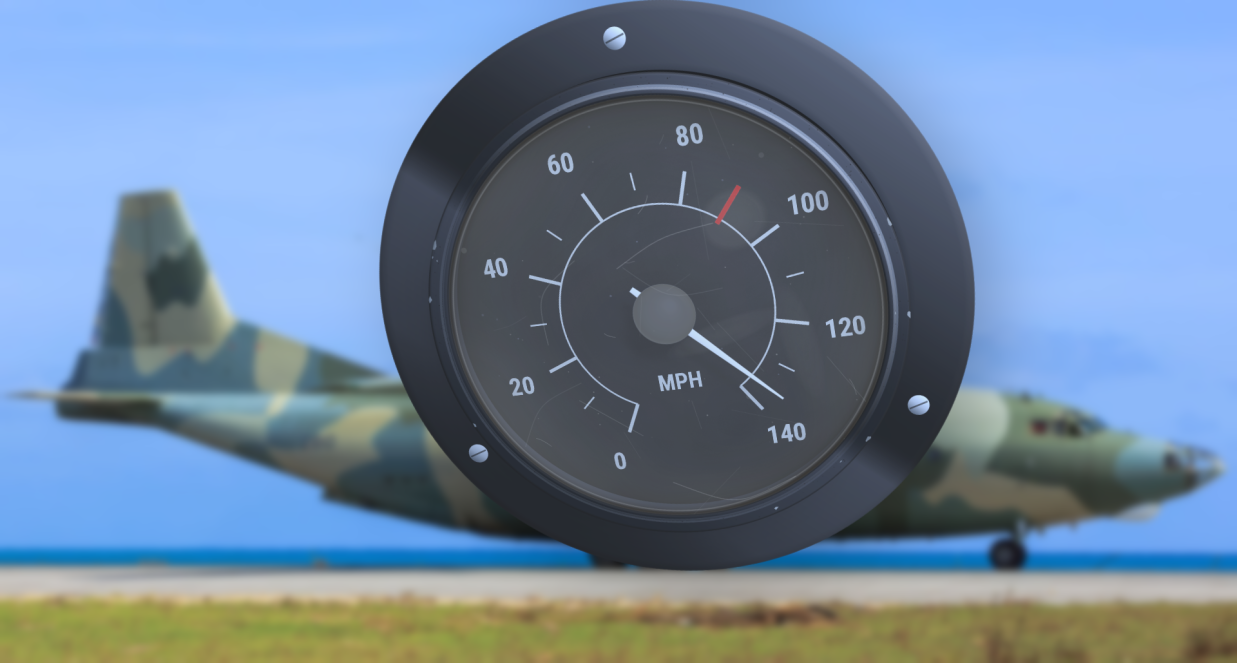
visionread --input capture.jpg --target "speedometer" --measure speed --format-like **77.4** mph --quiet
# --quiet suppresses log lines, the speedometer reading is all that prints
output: **135** mph
